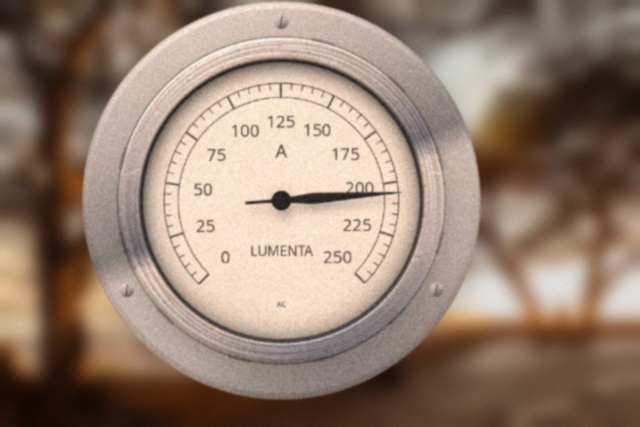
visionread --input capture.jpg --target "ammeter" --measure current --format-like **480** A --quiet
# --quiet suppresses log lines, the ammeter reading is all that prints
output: **205** A
